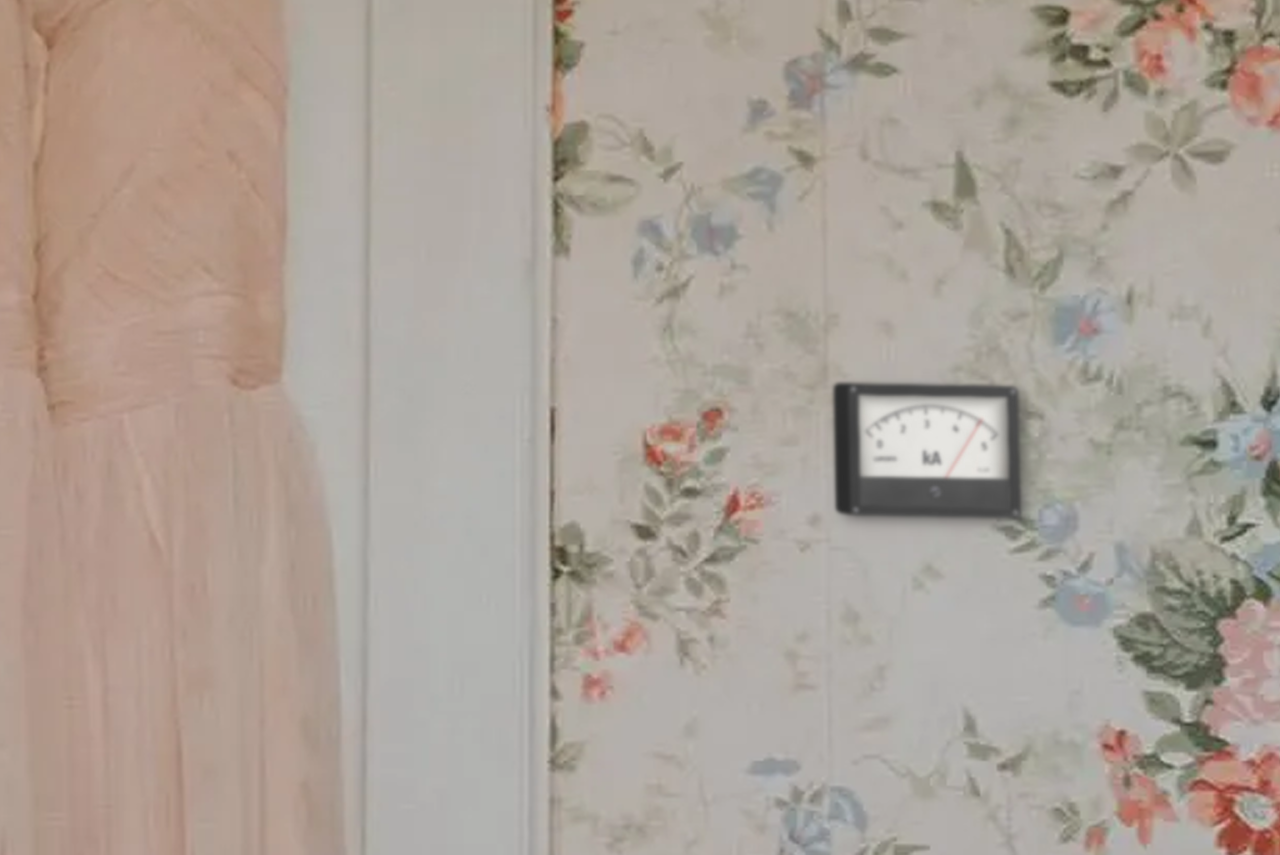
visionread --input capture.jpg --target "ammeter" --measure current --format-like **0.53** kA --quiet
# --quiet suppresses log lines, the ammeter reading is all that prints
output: **4.5** kA
